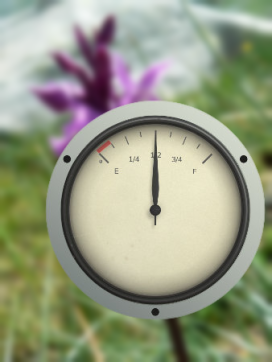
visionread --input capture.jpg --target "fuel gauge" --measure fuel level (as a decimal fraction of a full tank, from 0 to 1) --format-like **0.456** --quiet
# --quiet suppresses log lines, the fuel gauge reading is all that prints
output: **0.5**
